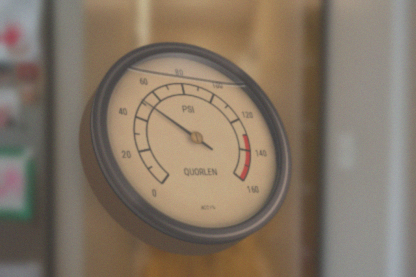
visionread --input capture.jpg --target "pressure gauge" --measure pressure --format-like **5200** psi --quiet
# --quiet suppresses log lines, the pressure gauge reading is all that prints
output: **50** psi
